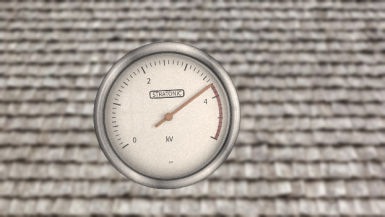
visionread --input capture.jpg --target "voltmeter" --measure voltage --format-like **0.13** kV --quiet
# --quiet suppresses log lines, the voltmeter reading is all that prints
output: **3.7** kV
